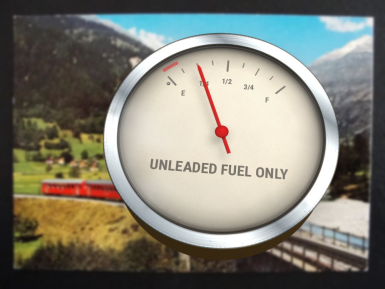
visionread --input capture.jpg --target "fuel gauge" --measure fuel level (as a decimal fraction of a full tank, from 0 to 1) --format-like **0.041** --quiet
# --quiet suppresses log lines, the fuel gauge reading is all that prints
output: **0.25**
